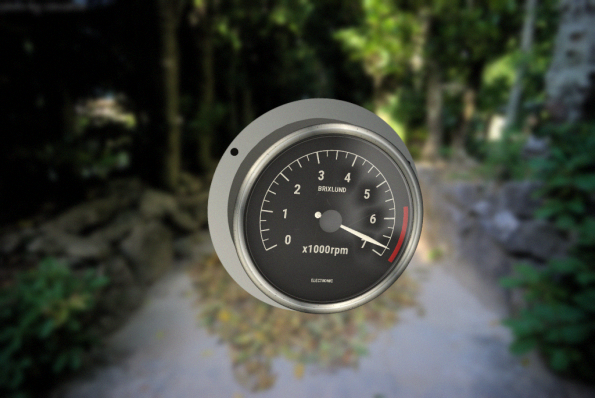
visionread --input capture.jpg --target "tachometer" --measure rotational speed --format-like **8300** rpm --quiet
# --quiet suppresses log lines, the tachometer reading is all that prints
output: **6750** rpm
